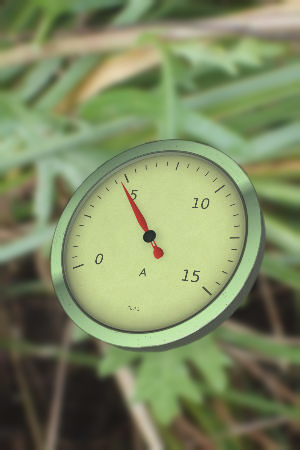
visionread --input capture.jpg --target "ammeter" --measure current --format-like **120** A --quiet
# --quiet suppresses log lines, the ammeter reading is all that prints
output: **4.75** A
